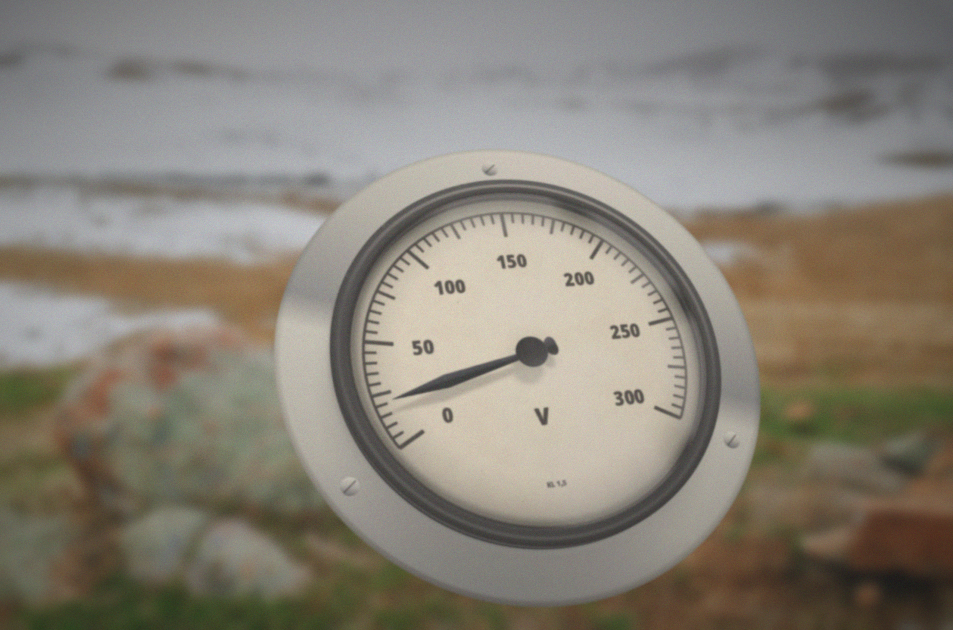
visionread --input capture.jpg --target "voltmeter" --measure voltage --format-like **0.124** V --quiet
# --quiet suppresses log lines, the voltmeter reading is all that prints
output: **20** V
